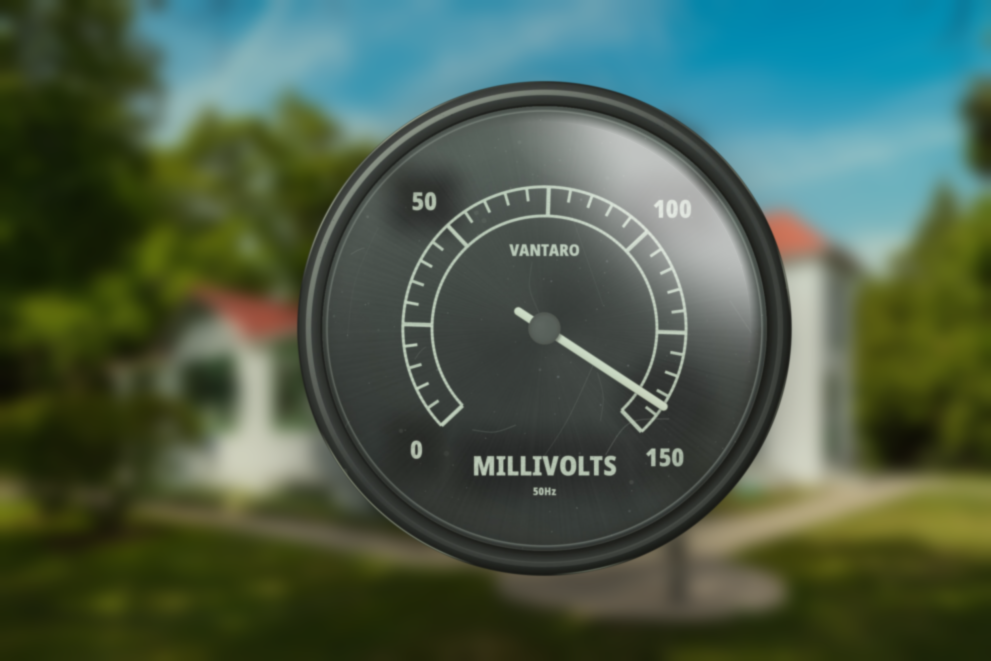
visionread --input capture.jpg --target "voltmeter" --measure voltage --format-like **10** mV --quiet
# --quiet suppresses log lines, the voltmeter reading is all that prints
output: **142.5** mV
